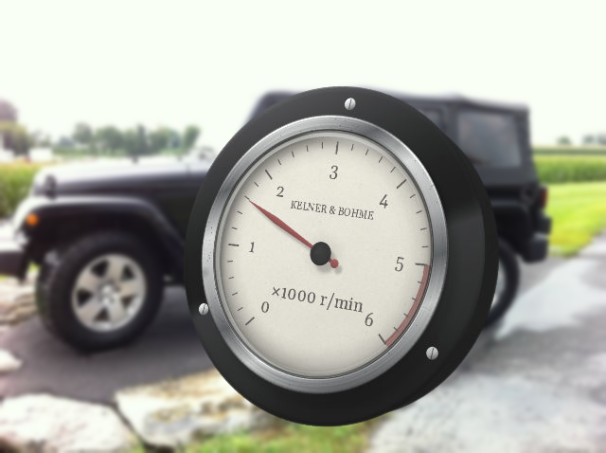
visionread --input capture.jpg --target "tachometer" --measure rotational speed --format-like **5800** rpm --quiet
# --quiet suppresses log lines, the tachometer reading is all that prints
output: **1600** rpm
